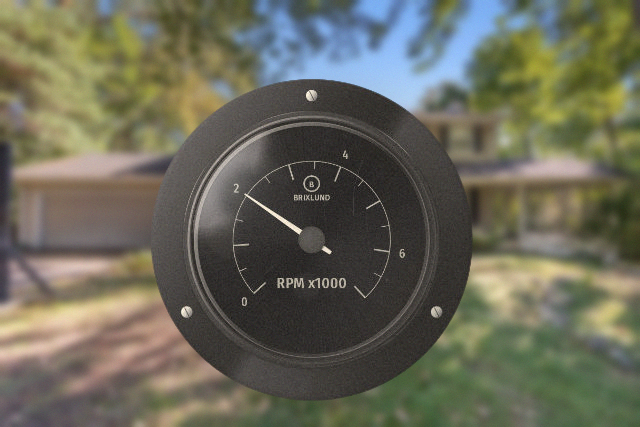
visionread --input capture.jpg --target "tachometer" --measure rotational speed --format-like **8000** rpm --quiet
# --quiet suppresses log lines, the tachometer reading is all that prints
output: **2000** rpm
